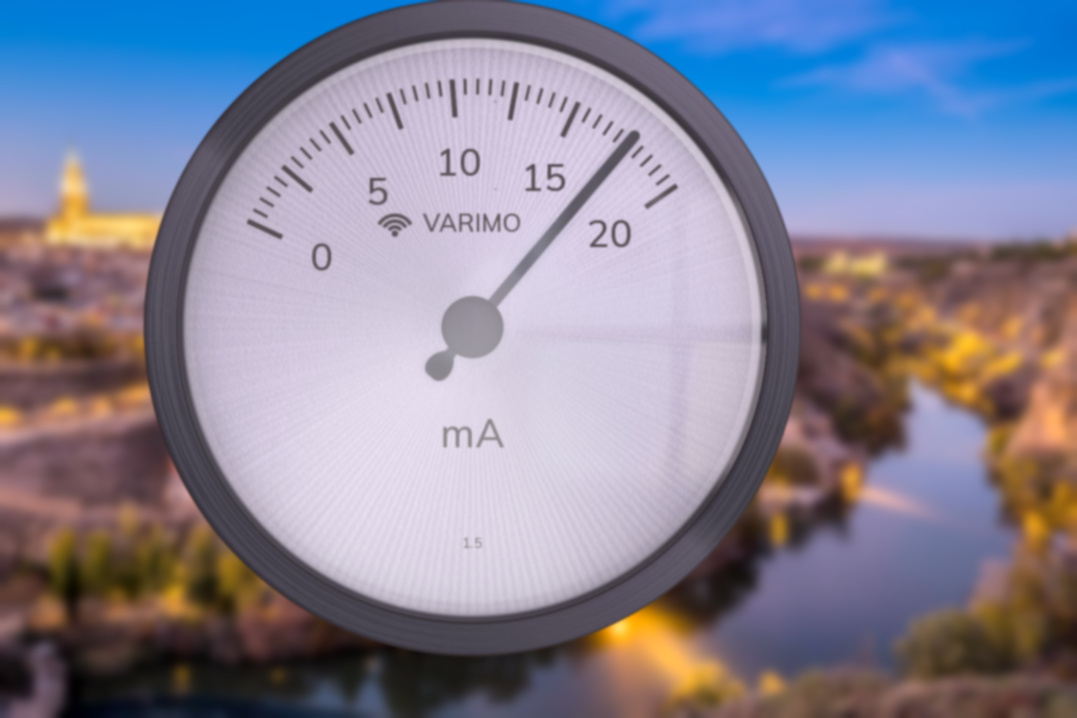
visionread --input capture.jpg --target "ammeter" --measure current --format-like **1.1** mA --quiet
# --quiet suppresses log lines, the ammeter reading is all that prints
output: **17.5** mA
